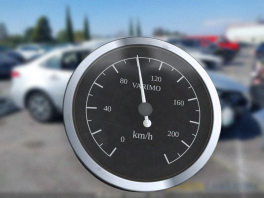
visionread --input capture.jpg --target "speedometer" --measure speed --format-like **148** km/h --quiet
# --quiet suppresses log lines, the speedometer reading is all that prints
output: **100** km/h
